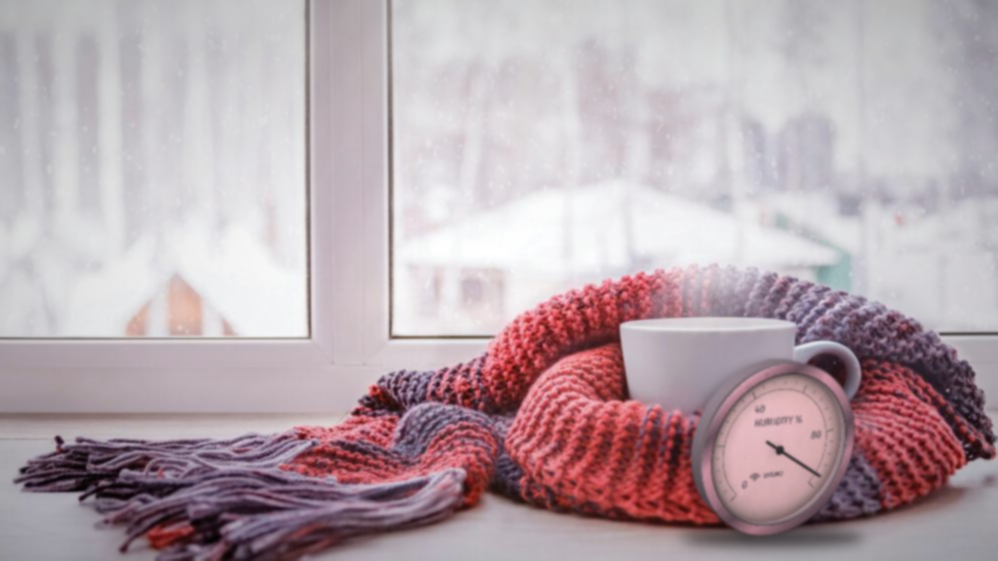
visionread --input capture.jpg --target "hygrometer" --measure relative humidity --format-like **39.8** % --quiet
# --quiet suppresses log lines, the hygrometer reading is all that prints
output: **96** %
